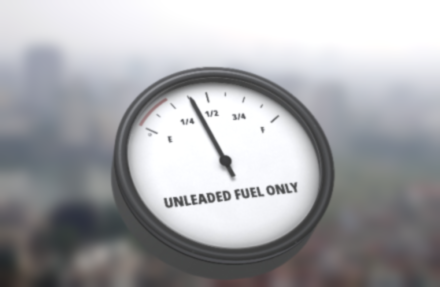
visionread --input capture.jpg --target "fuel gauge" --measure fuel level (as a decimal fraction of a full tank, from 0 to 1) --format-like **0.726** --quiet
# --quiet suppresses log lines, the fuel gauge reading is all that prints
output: **0.375**
